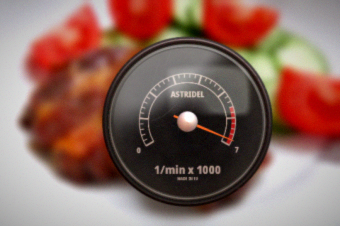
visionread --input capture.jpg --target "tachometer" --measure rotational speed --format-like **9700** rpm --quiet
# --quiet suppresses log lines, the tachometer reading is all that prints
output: **6800** rpm
